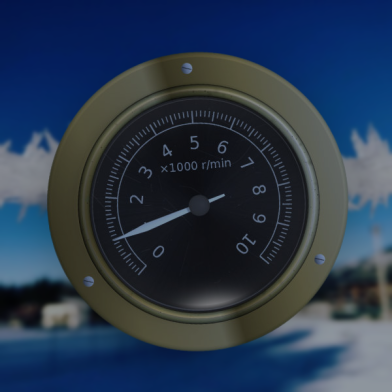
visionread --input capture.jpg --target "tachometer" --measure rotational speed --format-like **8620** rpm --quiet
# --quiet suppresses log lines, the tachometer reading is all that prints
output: **1000** rpm
